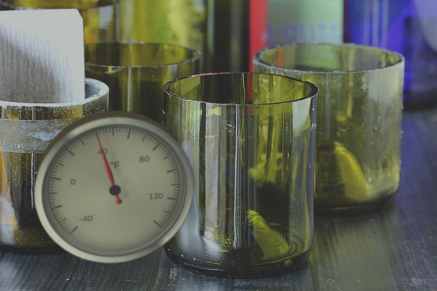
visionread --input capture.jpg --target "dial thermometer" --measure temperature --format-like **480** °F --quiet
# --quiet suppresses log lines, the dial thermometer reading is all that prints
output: **40** °F
